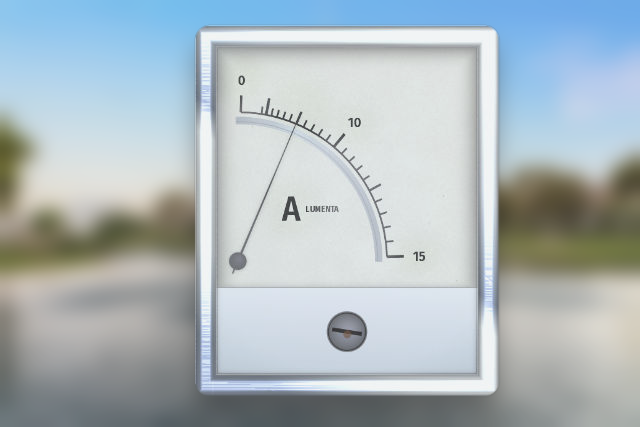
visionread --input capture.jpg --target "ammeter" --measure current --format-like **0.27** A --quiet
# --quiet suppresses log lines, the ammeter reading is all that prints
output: **7.5** A
